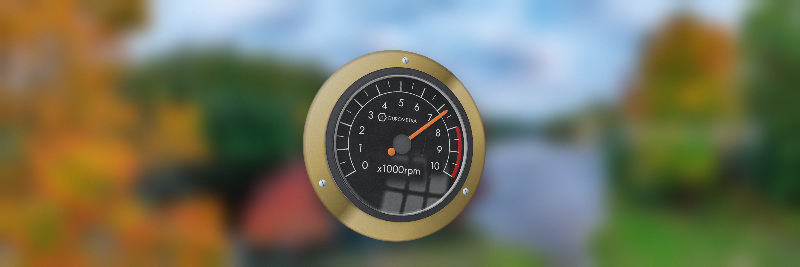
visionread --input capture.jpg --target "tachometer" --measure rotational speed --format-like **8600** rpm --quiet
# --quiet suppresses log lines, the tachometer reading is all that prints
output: **7250** rpm
